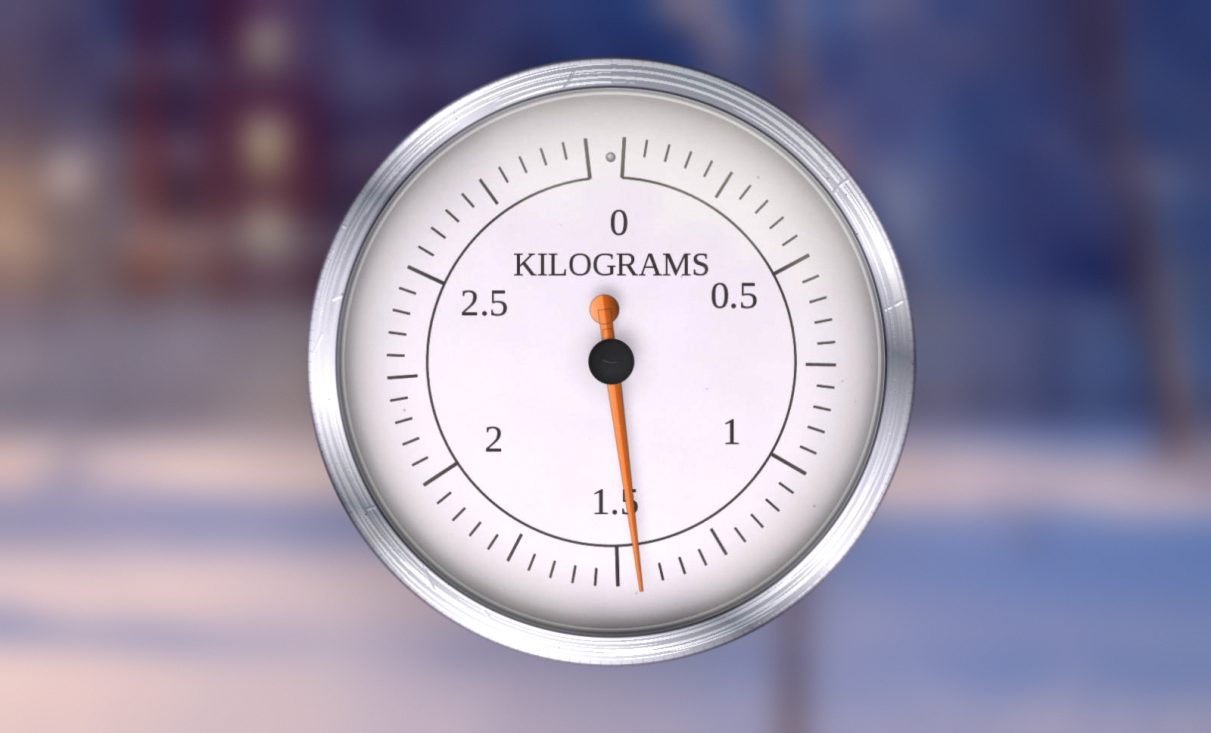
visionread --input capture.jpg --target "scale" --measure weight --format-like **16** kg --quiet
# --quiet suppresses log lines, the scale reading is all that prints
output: **1.45** kg
